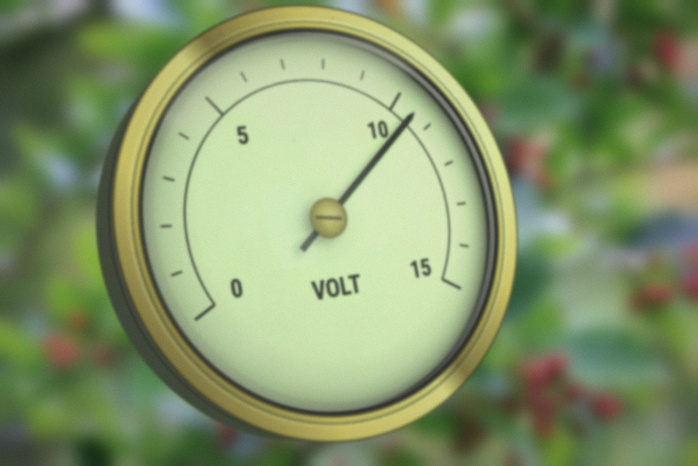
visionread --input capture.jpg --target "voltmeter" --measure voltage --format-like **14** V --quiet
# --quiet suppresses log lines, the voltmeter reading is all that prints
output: **10.5** V
